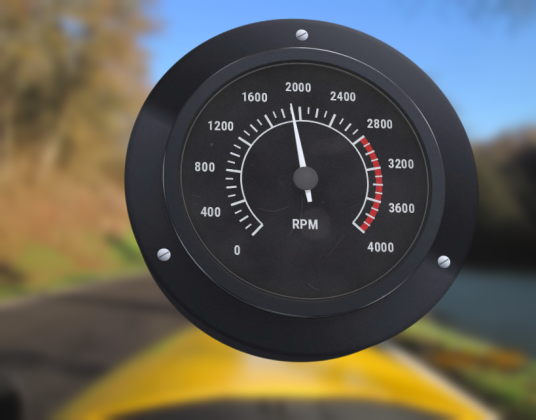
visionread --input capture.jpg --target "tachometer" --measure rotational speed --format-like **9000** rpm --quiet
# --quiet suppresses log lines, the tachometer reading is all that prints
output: **1900** rpm
